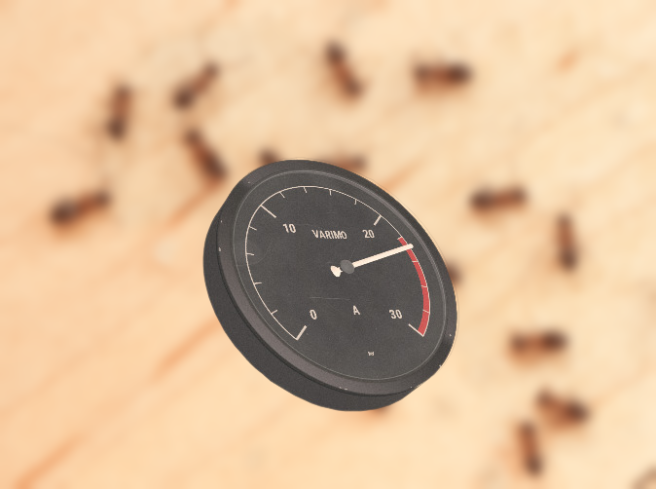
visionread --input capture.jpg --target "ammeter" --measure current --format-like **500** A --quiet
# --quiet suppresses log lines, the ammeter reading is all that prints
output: **23** A
